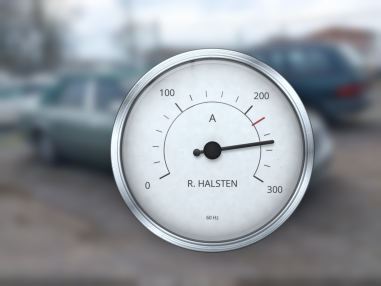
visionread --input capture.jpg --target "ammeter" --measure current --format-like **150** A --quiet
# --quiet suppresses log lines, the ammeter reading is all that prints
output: **250** A
